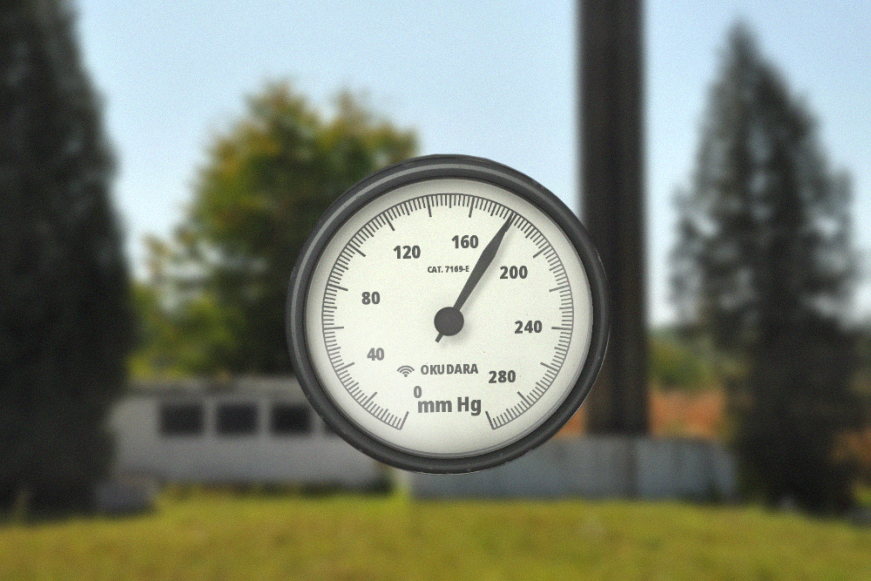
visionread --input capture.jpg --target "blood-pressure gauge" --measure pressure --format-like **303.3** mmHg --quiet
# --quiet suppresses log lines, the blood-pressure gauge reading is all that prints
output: **178** mmHg
